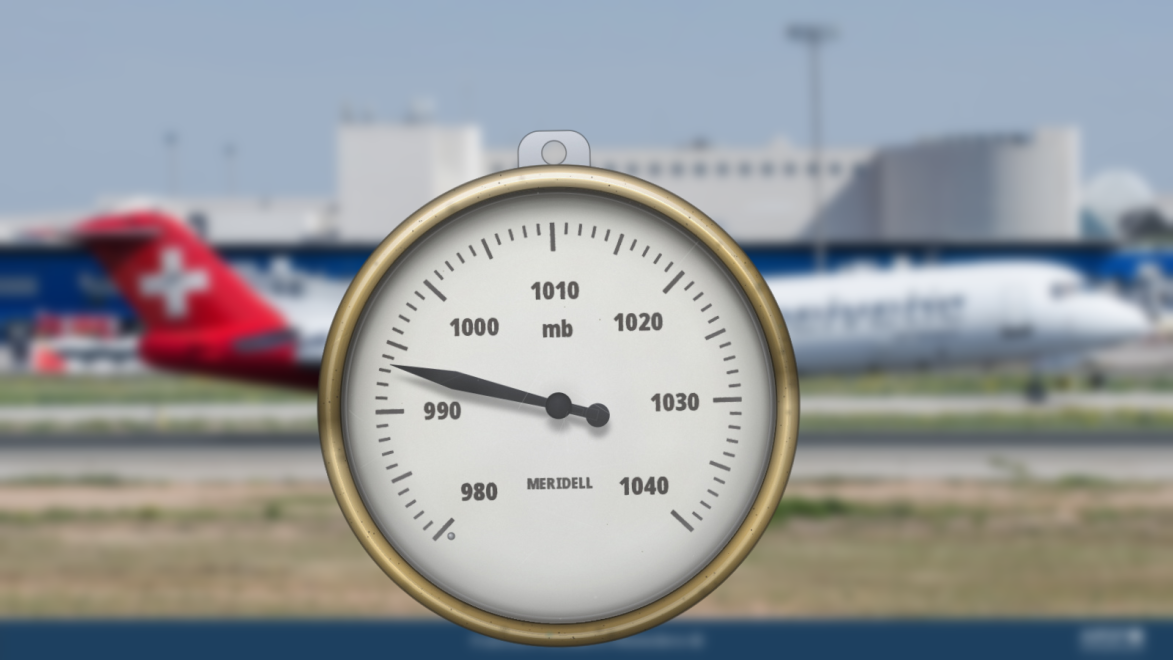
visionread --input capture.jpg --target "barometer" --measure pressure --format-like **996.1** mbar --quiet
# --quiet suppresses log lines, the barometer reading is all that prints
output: **993.5** mbar
